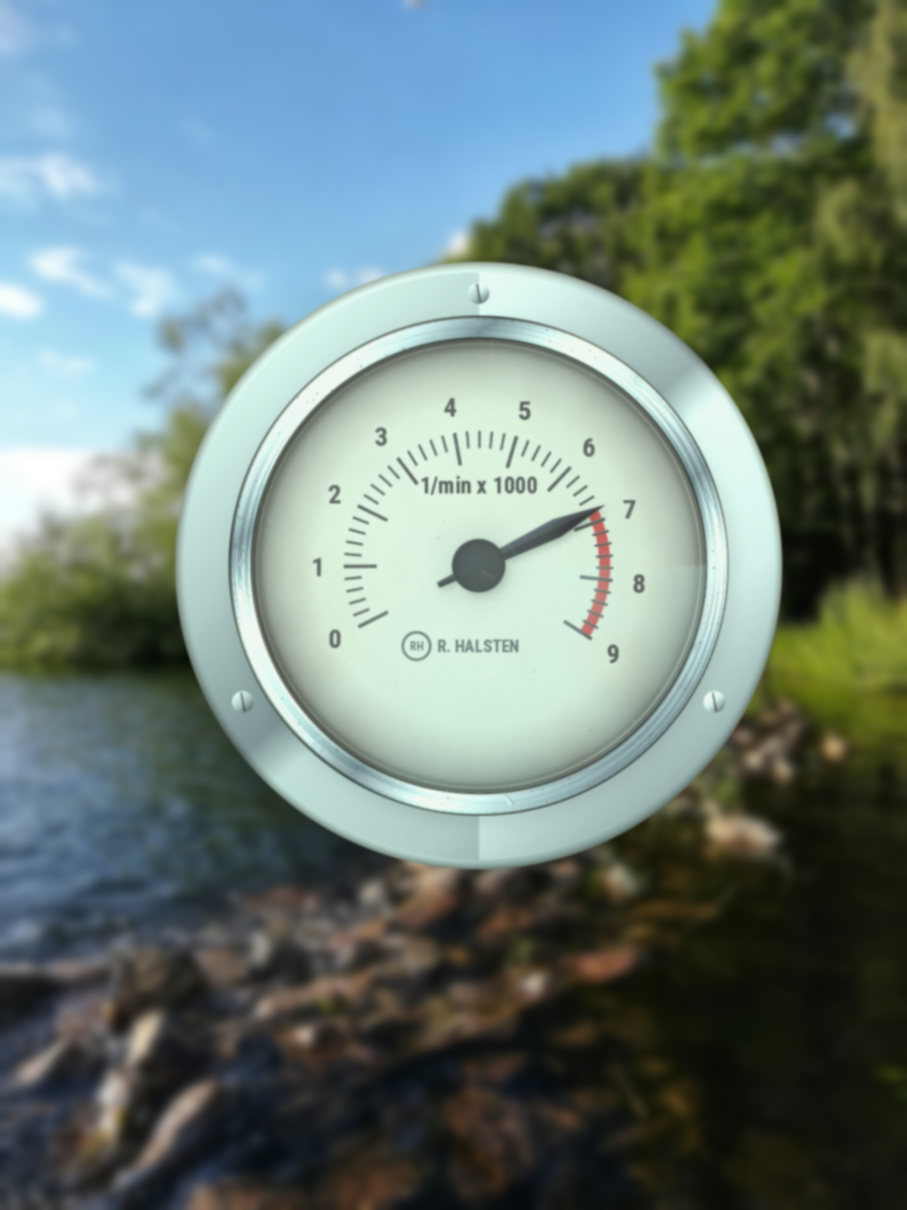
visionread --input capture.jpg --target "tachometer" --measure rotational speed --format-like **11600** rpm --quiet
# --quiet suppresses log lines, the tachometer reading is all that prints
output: **6800** rpm
